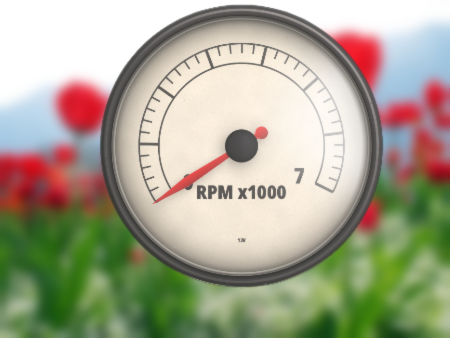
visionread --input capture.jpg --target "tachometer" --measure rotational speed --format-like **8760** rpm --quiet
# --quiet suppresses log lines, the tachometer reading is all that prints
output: **0** rpm
